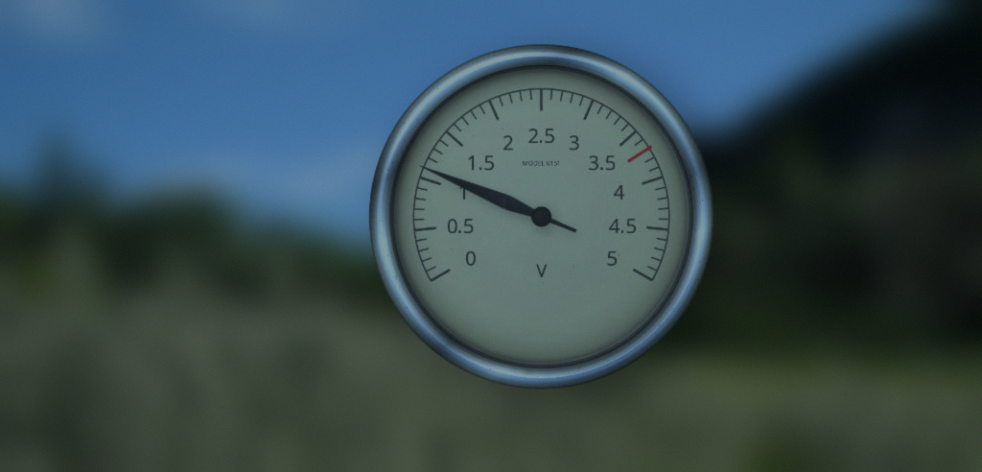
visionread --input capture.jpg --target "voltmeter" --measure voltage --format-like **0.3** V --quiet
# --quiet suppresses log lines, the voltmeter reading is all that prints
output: **1.1** V
